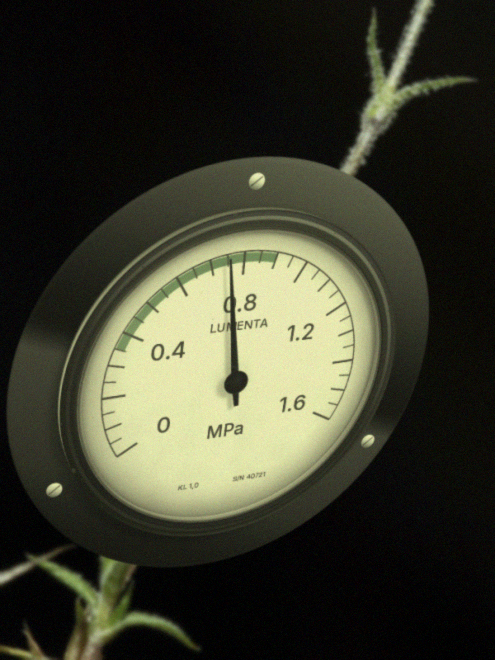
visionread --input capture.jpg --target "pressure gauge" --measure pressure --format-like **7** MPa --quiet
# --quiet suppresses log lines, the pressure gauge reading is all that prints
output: **0.75** MPa
